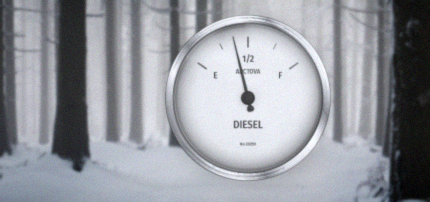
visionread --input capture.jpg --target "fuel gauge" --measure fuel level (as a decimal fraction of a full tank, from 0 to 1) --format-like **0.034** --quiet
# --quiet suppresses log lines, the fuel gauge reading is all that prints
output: **0.375**
